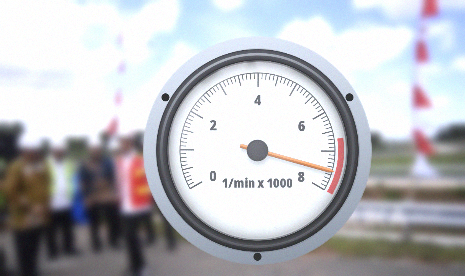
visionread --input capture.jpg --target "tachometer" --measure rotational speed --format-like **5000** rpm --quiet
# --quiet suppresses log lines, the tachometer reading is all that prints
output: **7500** rpm
